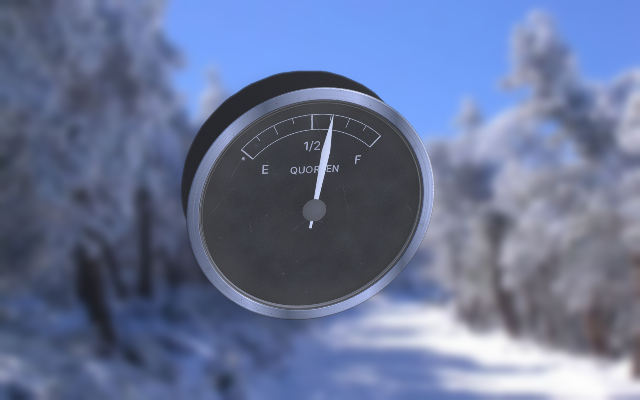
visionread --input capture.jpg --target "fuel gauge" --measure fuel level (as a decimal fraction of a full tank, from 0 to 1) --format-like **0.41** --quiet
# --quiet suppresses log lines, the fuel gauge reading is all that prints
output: **0.625**
